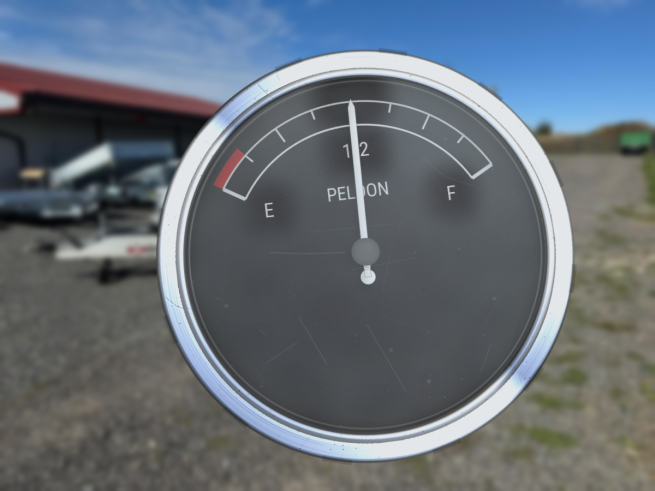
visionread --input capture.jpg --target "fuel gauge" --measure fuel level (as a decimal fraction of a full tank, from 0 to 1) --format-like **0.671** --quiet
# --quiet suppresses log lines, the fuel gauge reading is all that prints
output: **0.5**
